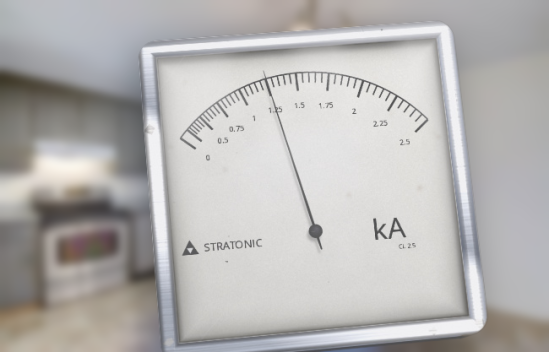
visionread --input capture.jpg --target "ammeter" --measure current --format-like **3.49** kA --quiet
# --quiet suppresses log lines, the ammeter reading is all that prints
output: **1.25** kA
